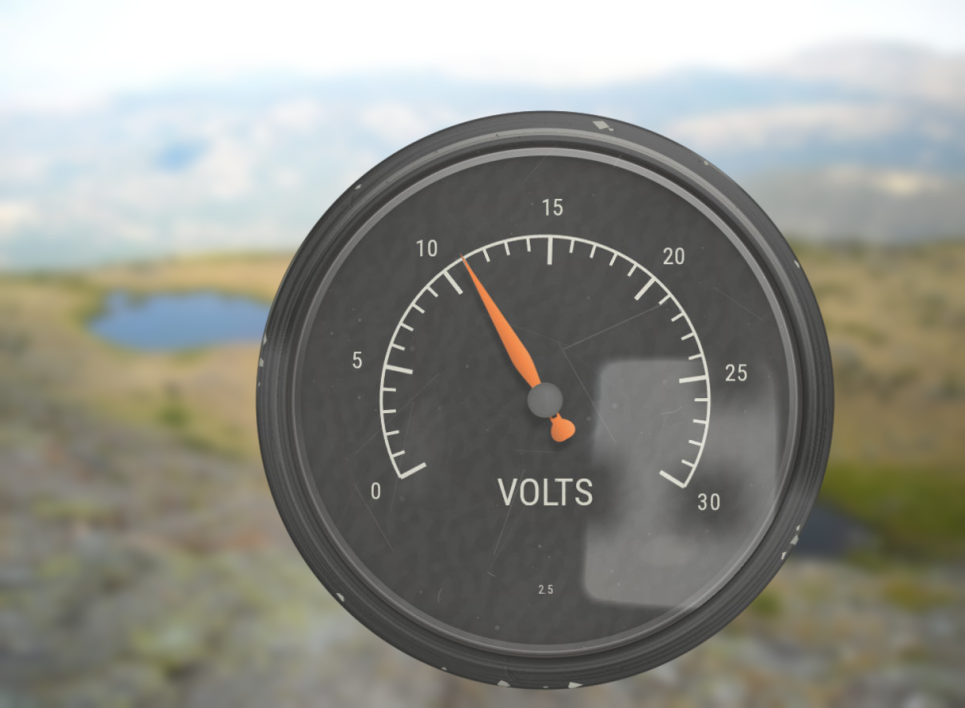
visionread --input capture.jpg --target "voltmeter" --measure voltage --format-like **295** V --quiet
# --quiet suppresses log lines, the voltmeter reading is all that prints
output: **11** V
